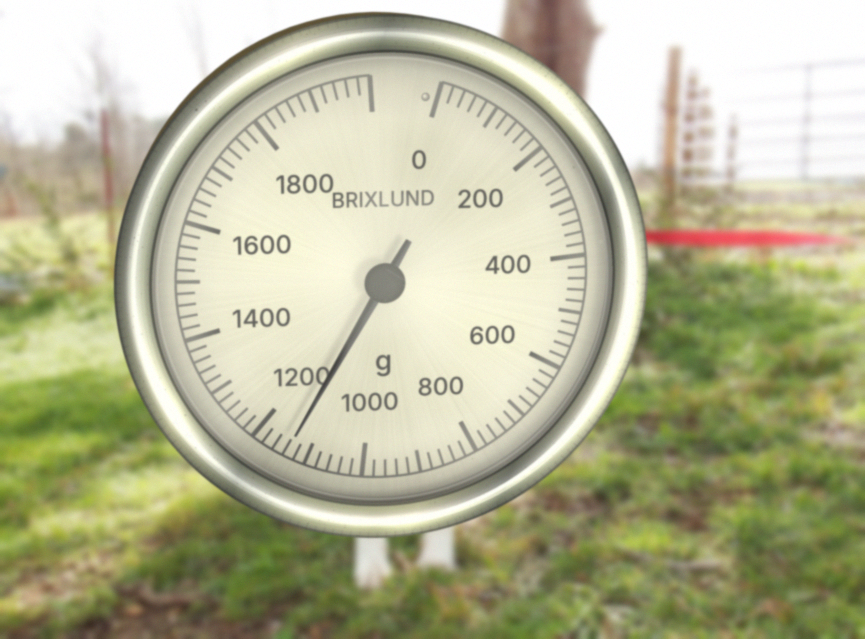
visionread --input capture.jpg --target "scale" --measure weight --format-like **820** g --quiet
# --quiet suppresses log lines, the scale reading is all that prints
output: **1140** g
